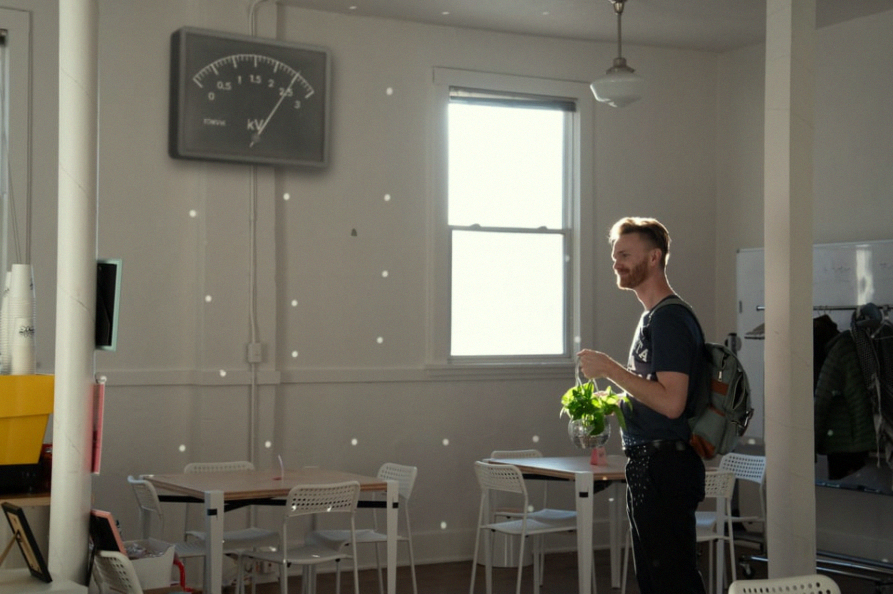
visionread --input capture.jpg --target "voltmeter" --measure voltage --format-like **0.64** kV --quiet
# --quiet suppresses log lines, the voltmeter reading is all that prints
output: **2.5** kV
